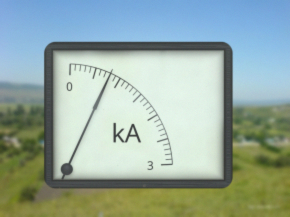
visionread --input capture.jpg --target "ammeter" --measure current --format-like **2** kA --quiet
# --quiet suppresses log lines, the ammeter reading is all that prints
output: **0.8** kA
